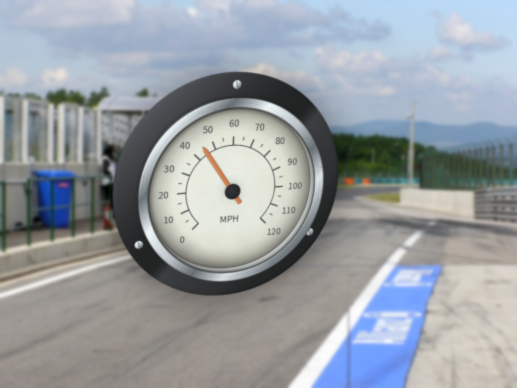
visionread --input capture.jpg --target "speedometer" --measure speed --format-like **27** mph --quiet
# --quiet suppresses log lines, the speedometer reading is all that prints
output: **45** mph
